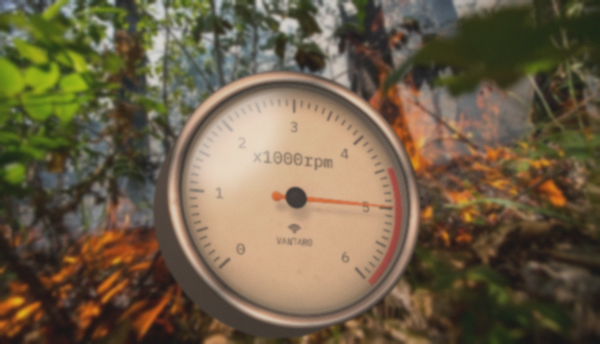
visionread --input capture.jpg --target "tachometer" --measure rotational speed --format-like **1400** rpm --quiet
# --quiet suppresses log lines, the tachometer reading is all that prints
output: **5000** rpm
